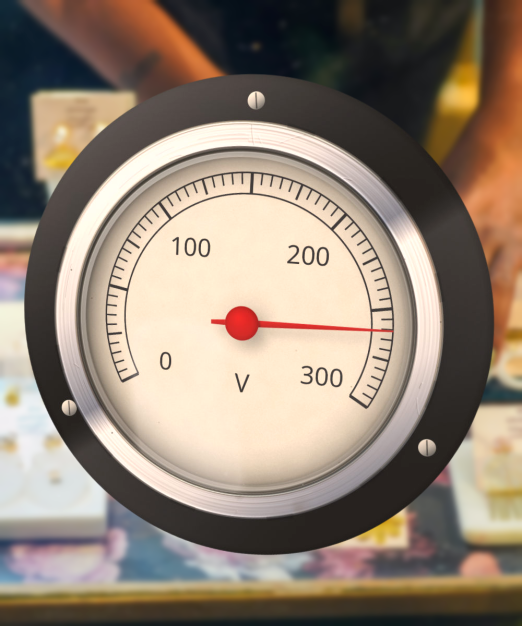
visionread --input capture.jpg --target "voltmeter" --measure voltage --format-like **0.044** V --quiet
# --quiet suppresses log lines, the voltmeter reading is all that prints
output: **260** V
